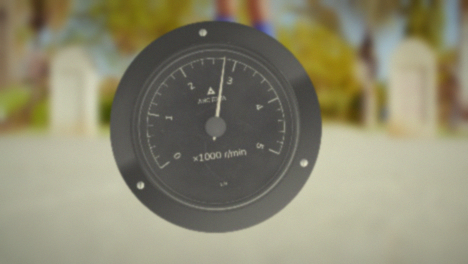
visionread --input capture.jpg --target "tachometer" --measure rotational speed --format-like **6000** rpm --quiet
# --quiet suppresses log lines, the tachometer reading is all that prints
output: **2800** rpm
